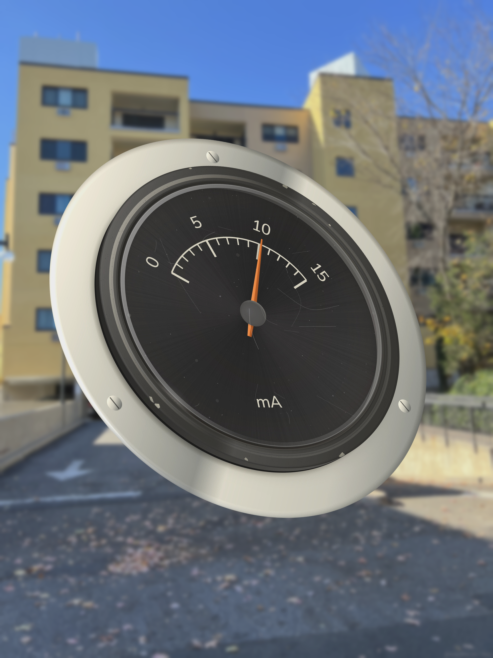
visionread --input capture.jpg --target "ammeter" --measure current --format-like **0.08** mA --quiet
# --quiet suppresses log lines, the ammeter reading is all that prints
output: **10** mA
